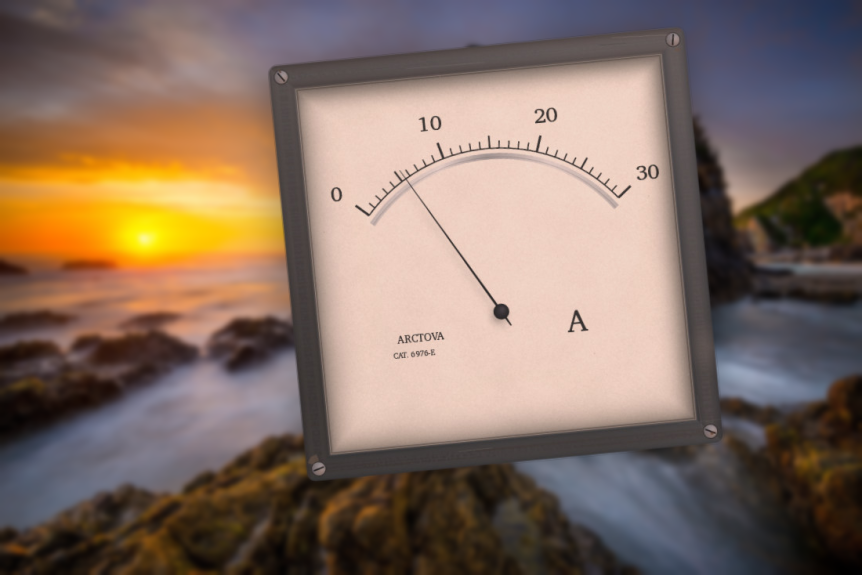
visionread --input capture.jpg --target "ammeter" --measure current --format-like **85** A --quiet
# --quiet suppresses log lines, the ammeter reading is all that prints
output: **5.5** A
